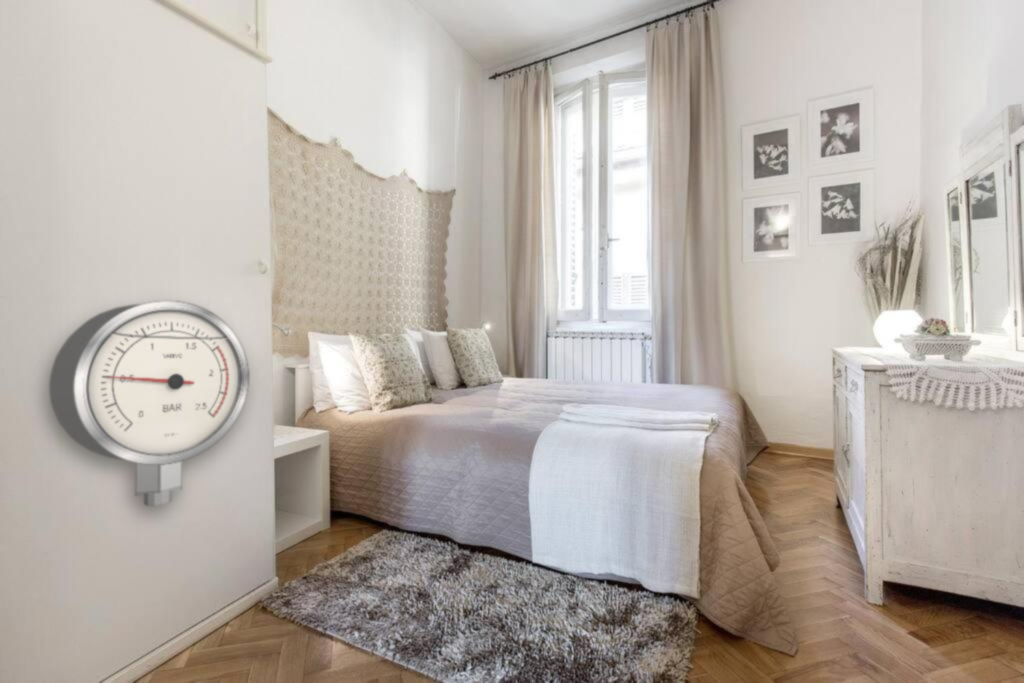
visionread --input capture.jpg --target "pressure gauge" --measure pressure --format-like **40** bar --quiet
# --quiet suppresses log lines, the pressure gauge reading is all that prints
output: **0.5** bar
